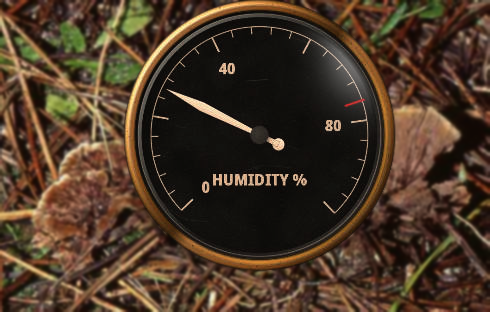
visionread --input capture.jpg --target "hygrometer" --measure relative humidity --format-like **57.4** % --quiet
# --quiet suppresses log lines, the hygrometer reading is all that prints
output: **26** %
